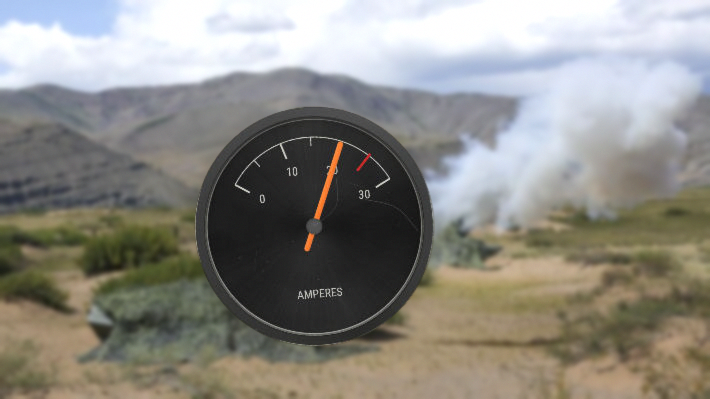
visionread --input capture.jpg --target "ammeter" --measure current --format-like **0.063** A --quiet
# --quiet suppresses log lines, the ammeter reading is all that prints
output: **20** A
